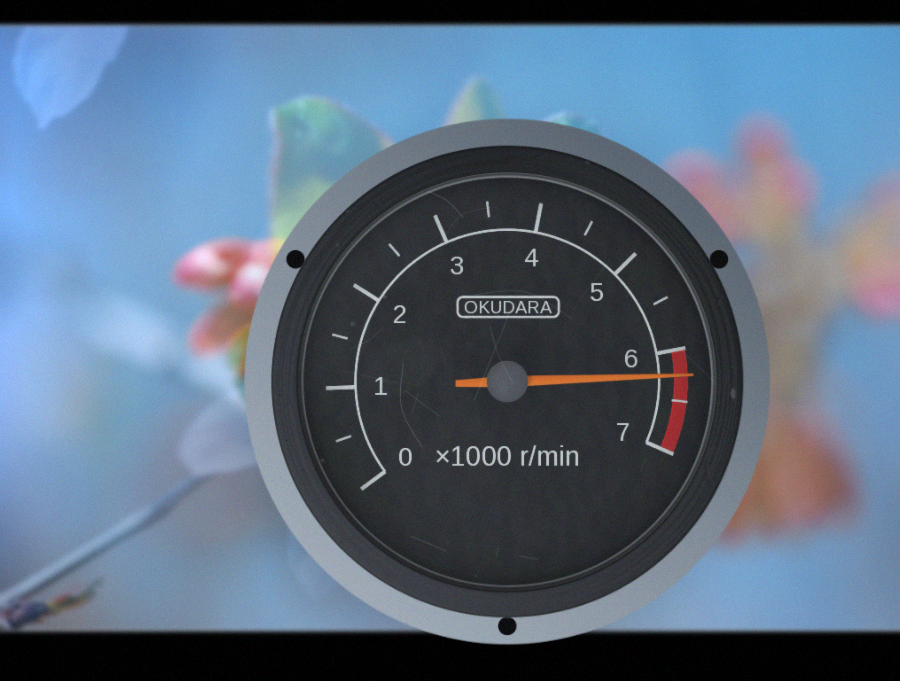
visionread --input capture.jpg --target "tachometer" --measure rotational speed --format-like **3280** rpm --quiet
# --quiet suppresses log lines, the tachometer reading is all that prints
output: **6250** rpm
